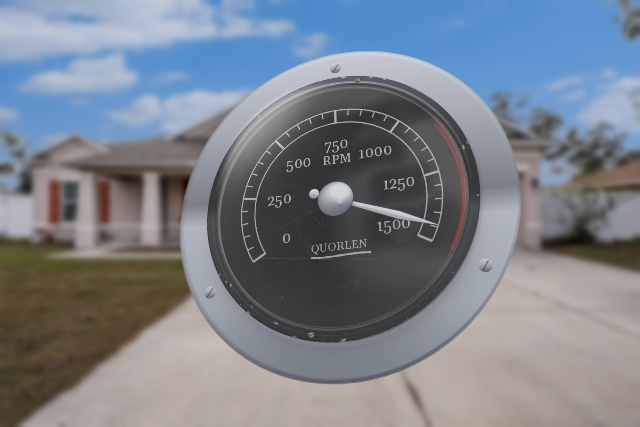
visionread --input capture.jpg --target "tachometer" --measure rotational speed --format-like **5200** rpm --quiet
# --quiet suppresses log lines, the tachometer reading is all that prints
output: **1450** rpm
